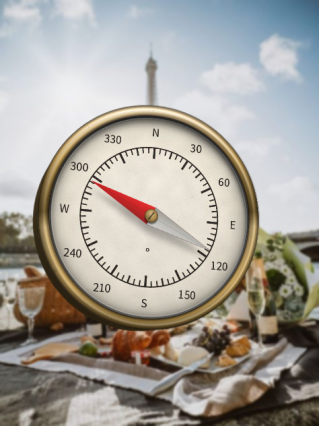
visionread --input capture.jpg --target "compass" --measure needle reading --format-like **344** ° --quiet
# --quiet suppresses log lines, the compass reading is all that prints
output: **295** °
